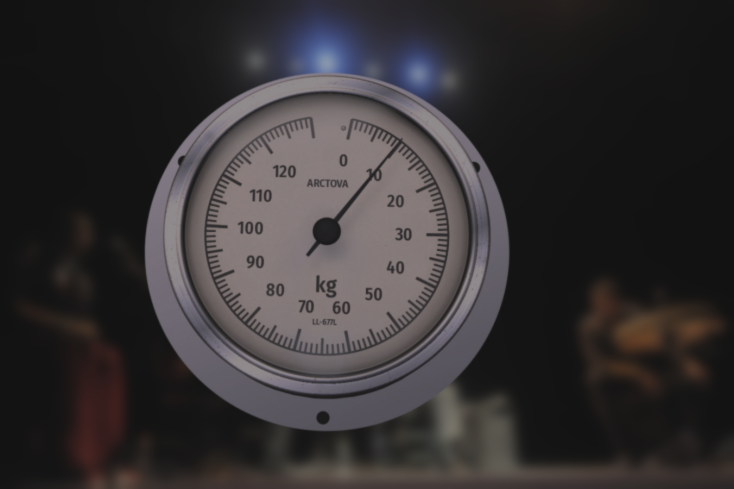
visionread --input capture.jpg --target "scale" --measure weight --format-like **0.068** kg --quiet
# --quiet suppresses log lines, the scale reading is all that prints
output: **10** kg
